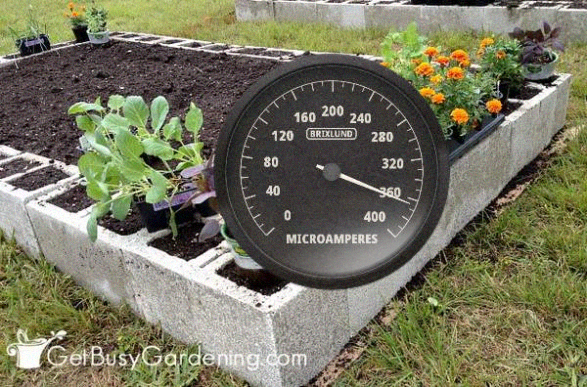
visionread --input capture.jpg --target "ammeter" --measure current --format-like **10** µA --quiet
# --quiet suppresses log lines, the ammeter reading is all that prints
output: **365** µA
